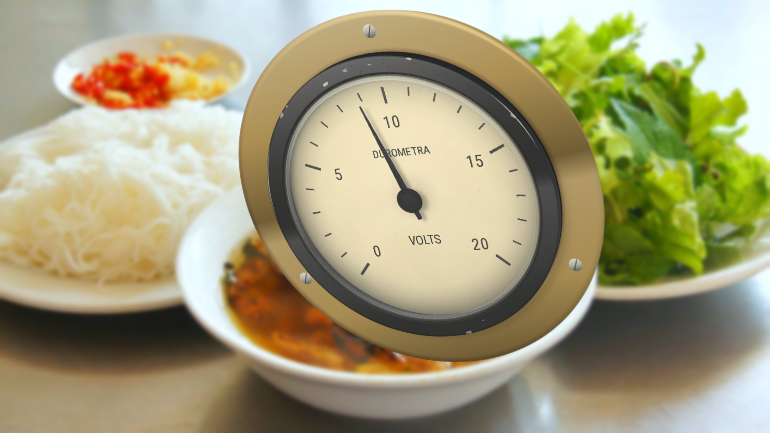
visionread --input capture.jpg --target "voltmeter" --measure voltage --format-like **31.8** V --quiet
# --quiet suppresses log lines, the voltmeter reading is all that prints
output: **9** V
